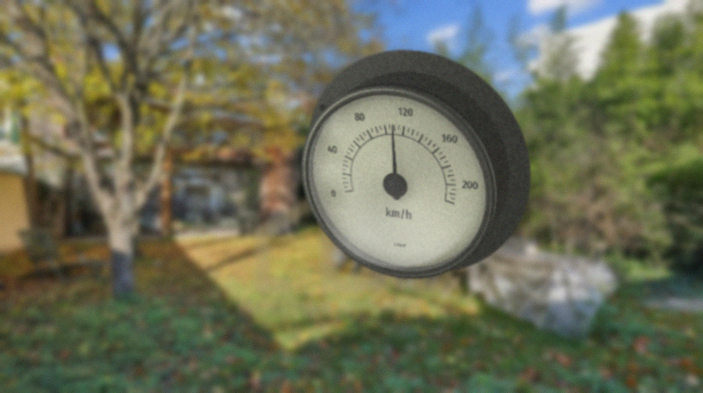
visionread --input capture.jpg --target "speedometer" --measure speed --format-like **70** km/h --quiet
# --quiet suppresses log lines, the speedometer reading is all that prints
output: **110** km/h
